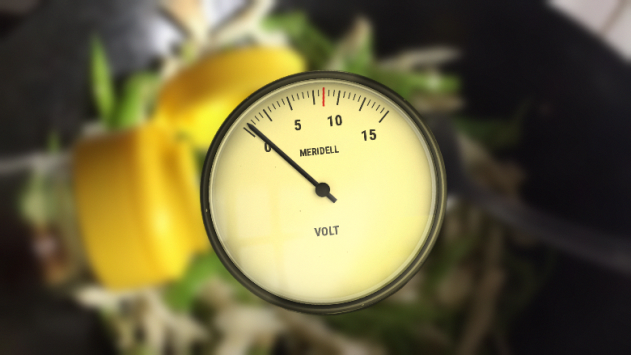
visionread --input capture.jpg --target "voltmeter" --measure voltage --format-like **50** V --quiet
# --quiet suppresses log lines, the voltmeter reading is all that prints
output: **0.5** V
